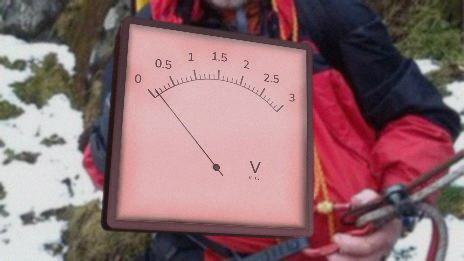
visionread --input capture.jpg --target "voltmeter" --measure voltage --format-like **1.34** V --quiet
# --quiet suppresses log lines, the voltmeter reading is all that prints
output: **0.1** V
